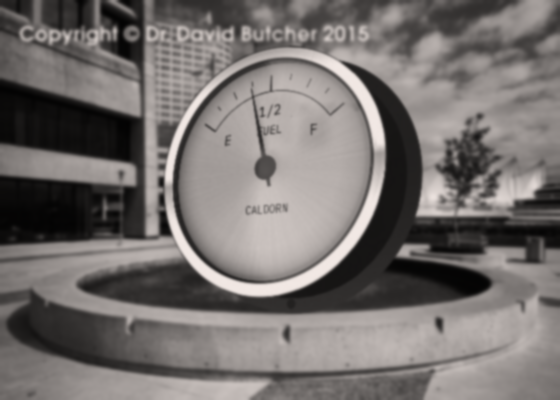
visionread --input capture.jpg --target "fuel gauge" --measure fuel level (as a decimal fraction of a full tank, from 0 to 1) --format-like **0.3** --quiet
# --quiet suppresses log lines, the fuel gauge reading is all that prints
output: **0.375**
